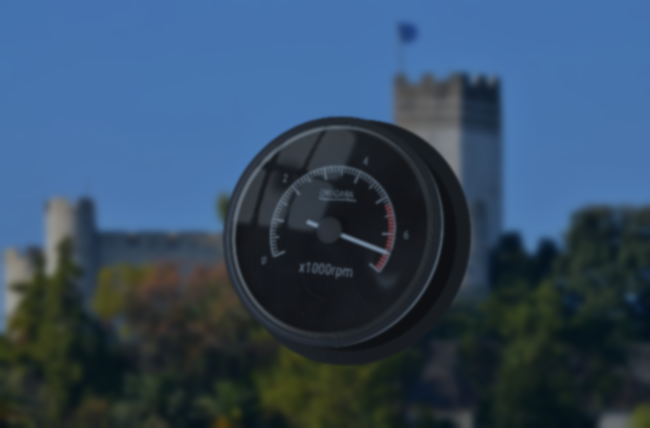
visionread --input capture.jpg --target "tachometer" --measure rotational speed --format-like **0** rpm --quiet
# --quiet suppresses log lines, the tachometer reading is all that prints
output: **6500** rpm
